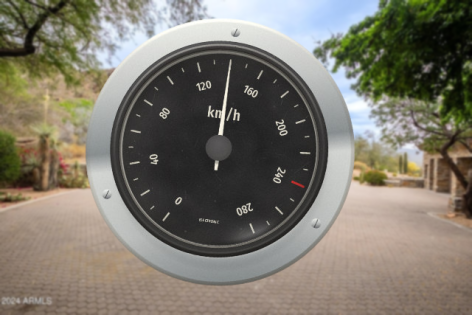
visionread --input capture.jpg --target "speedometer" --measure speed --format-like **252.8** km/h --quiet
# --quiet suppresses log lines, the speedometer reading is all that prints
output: **140** km/h
